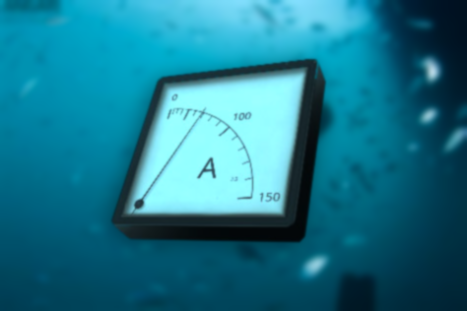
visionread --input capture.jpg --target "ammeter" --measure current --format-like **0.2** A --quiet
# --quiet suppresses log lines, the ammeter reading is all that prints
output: **70** A
